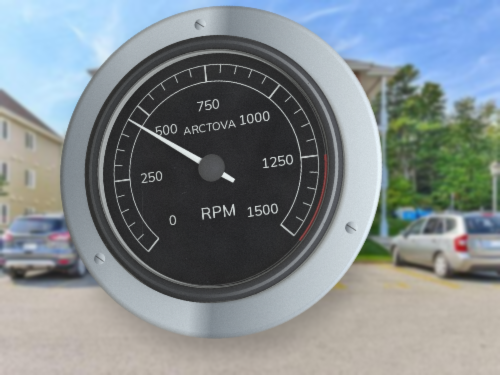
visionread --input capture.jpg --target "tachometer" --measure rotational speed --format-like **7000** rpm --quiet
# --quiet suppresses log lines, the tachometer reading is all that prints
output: **450** rpm
